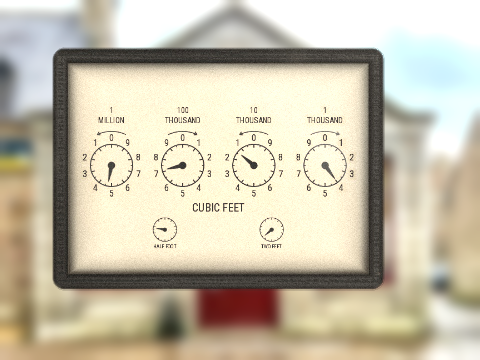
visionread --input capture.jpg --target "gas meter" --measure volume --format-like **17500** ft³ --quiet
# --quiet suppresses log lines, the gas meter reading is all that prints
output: **471400** ft³
